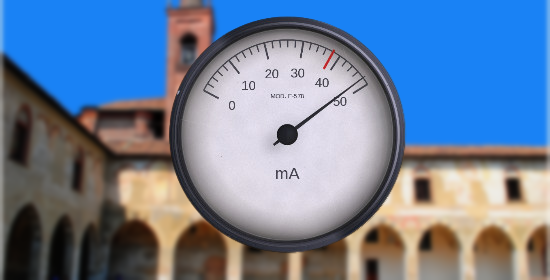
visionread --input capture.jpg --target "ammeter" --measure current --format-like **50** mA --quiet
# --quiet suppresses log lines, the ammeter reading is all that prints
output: **48** mA
